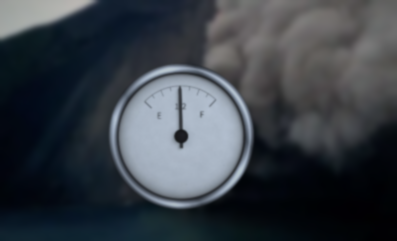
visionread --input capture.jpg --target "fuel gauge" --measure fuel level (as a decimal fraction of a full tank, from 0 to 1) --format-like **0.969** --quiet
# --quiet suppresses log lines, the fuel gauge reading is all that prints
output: **0.5**
